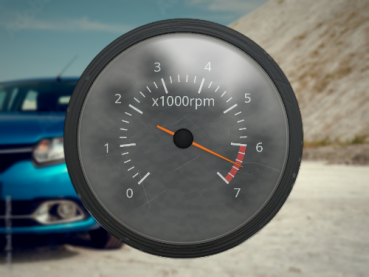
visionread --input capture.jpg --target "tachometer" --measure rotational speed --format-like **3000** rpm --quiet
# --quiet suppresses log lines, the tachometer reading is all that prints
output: **6500** rpm
